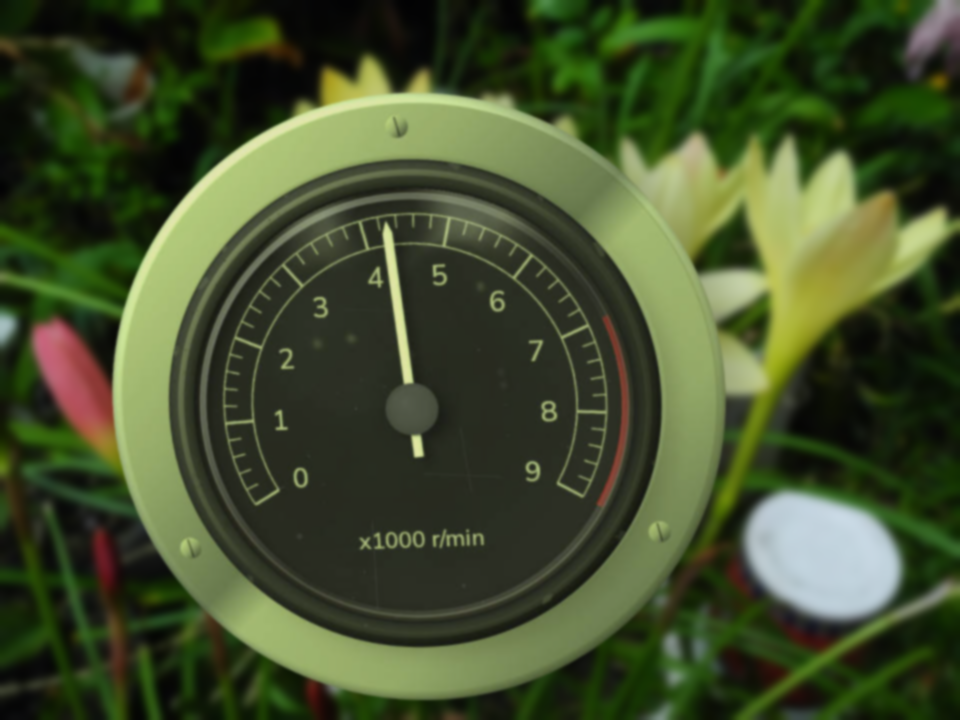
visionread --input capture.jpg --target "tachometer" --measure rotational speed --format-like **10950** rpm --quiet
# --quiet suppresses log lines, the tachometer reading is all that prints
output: **4300** rpm
